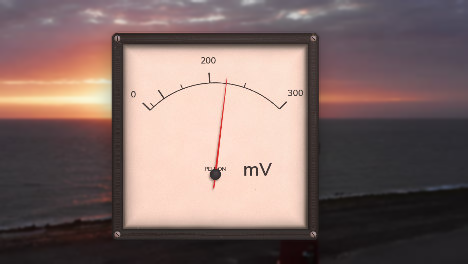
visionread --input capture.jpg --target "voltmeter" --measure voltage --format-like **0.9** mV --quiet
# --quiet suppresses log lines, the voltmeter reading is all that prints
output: **225** mV
